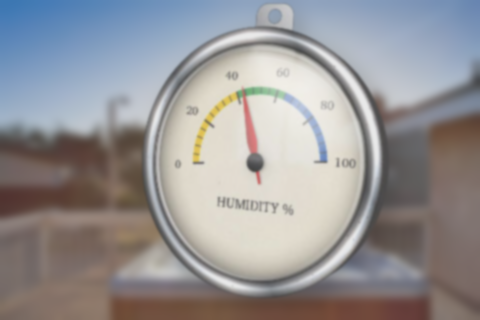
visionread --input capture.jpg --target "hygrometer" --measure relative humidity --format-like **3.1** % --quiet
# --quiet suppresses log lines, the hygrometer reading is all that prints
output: **44** %
